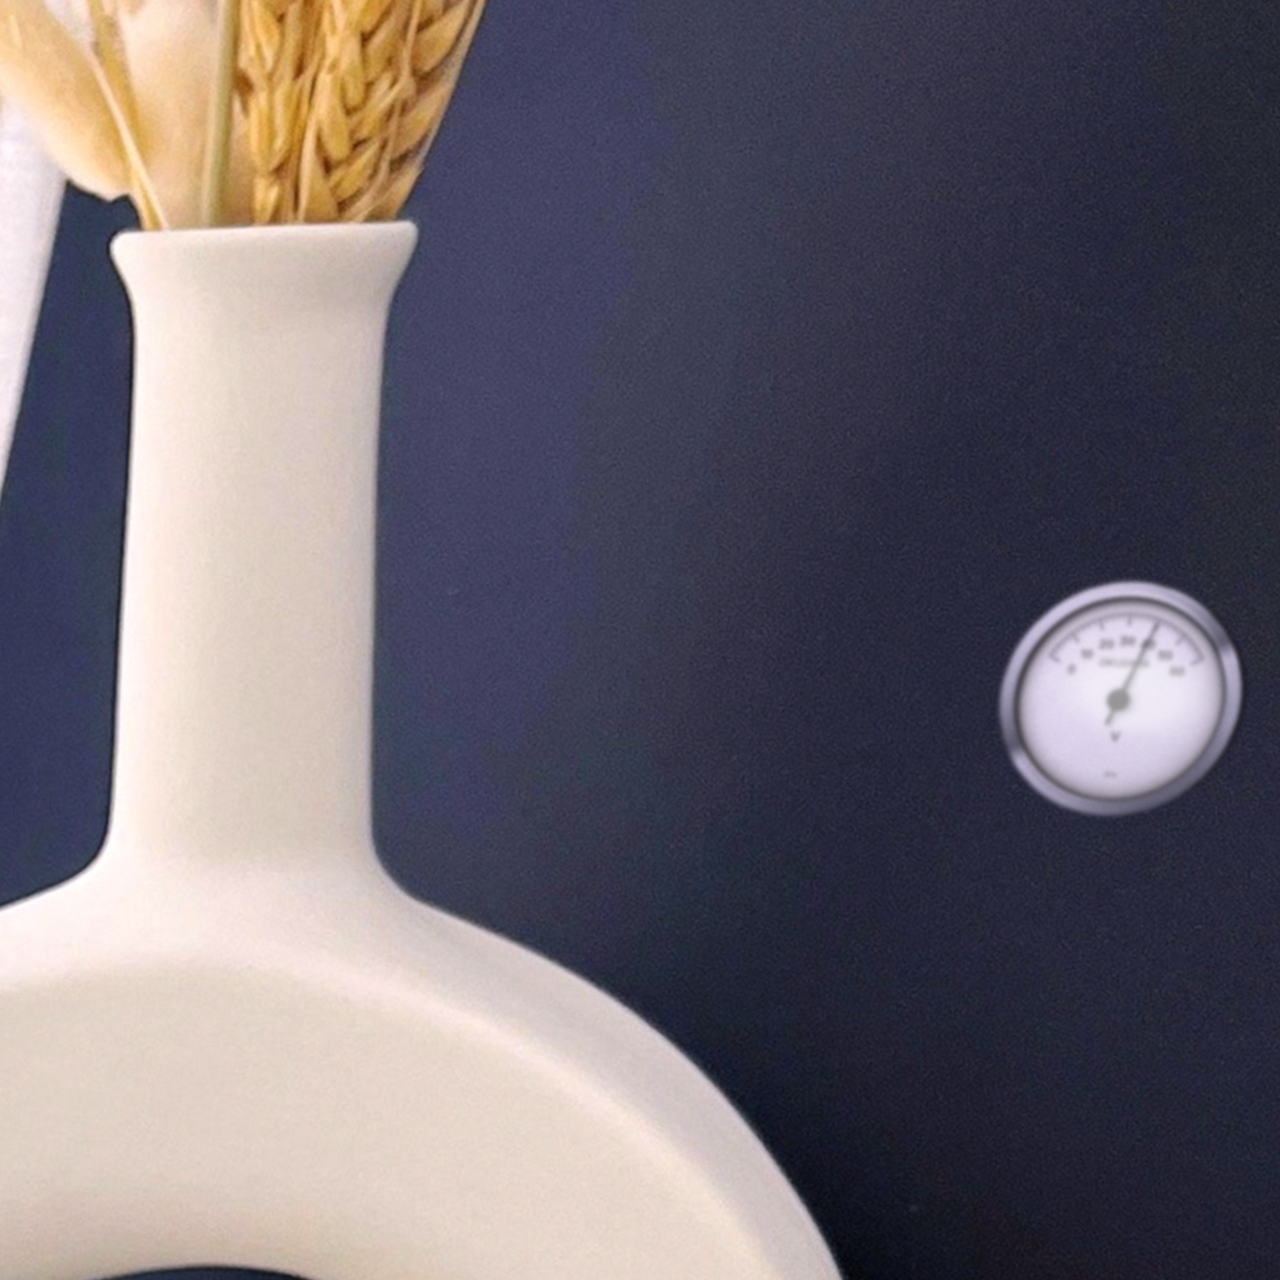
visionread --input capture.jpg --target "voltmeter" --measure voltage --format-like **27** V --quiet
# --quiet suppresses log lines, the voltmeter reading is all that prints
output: **40** V
